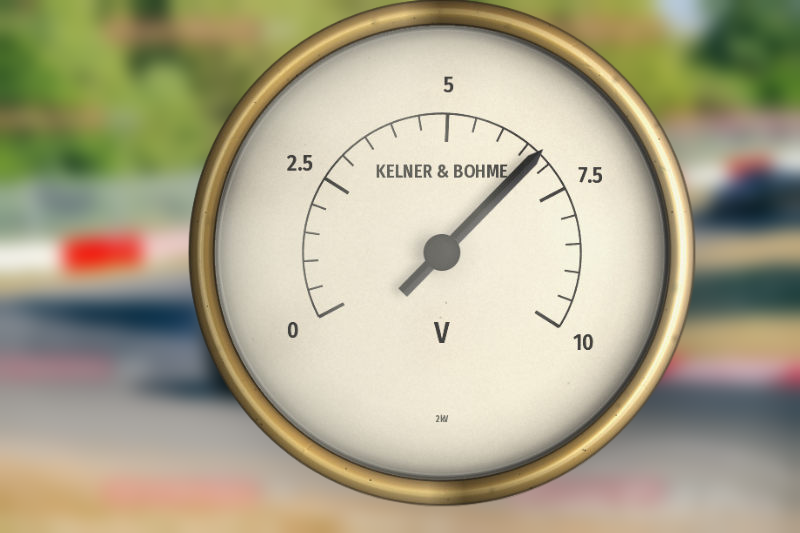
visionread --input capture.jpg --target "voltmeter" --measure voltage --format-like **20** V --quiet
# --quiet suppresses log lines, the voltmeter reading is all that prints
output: **6.75** V
